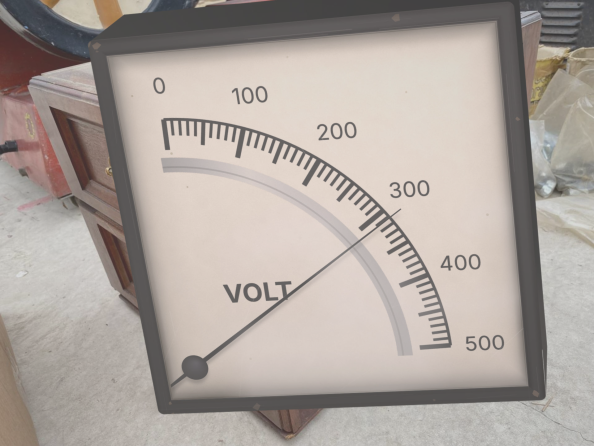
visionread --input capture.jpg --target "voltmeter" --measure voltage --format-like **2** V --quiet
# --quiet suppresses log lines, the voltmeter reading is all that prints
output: **310** V
